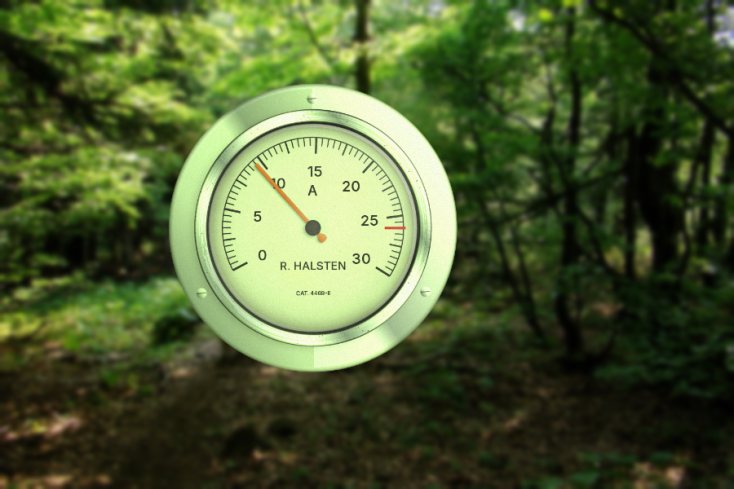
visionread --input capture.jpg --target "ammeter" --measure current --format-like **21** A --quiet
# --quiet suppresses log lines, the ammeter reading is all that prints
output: **9.5** A
